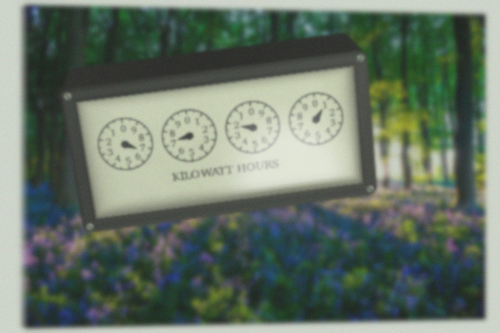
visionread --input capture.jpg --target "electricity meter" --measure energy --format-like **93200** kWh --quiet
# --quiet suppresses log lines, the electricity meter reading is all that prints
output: **6721** kWh
